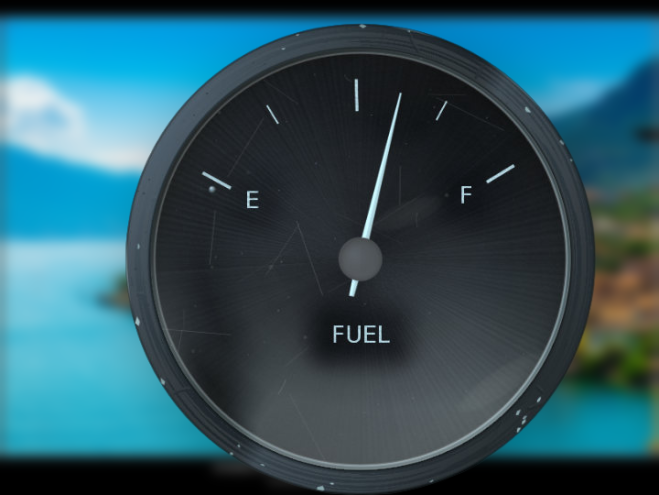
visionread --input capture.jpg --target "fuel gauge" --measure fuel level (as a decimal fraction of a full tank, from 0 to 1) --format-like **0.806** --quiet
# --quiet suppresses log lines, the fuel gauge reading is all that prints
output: **0.625**
